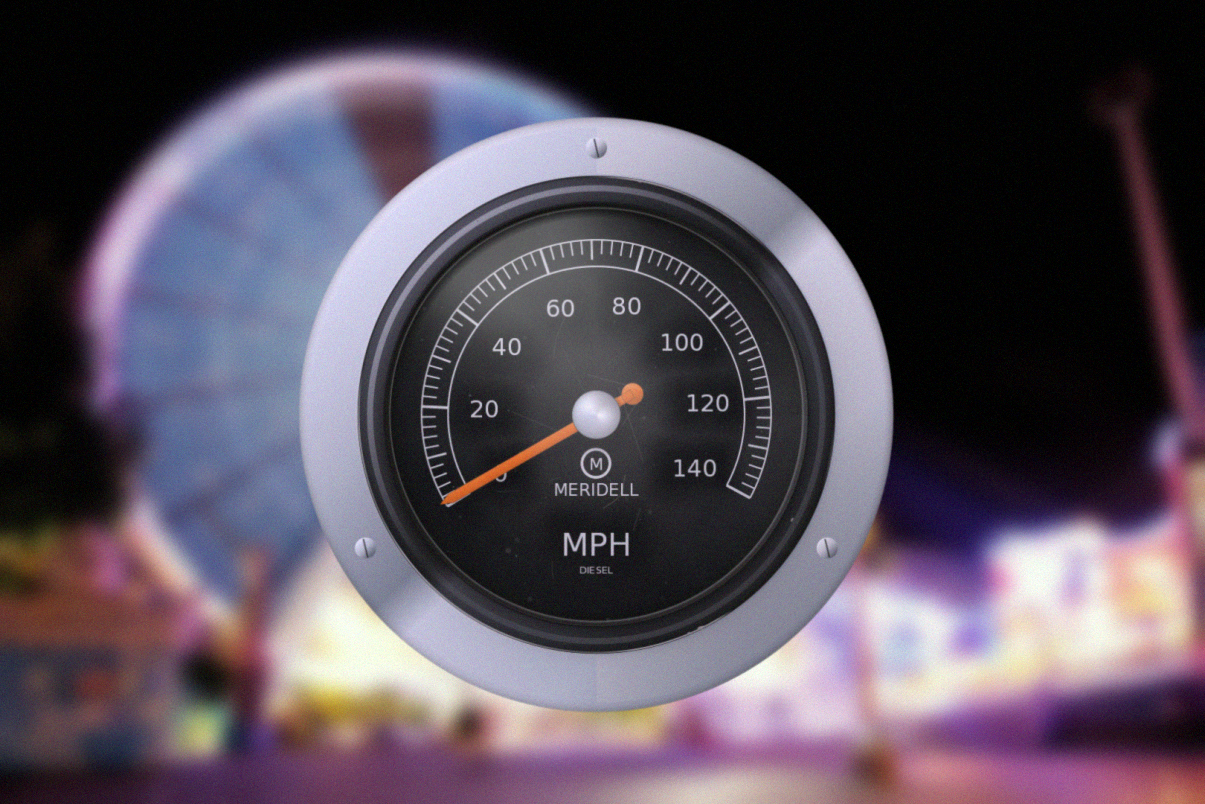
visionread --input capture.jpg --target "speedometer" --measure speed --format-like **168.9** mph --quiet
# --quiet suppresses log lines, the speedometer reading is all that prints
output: **1** mph
